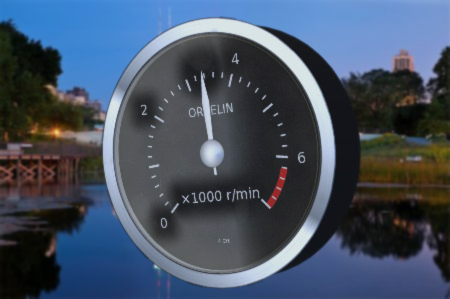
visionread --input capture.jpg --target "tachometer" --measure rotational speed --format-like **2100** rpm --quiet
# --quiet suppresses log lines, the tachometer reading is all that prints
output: **3400** rpm
